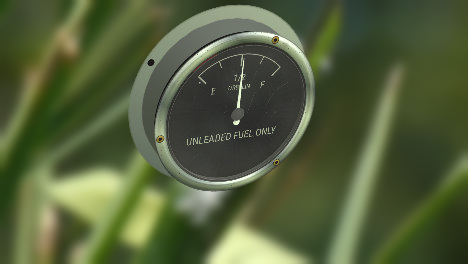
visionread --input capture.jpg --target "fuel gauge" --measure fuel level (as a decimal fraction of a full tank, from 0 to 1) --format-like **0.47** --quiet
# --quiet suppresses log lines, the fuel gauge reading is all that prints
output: **0.5**
